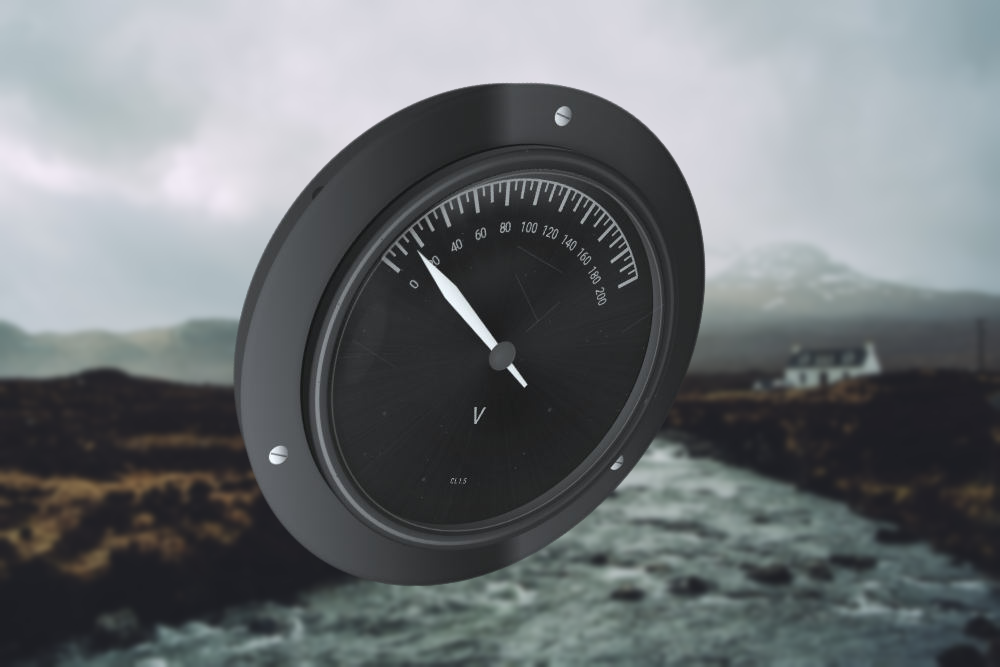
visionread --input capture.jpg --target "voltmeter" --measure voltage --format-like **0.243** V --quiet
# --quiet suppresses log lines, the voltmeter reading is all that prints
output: **15** V
